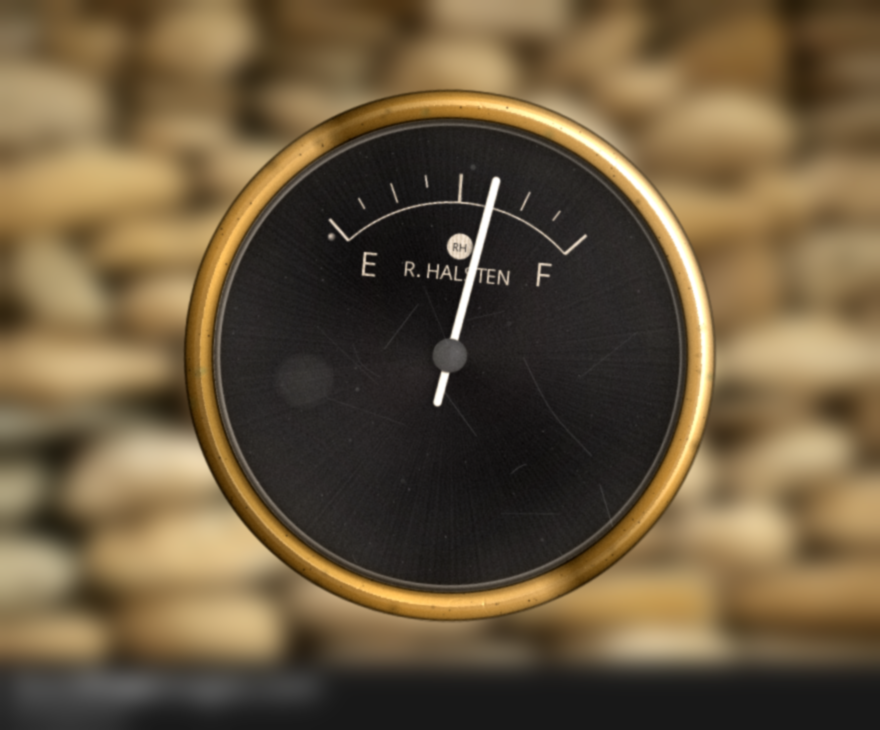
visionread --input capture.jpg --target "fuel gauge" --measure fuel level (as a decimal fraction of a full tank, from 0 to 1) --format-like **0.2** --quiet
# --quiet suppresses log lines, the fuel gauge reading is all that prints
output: **0.625**
